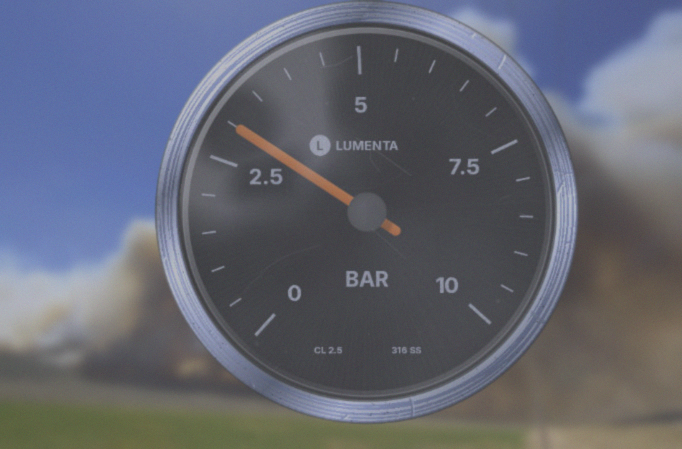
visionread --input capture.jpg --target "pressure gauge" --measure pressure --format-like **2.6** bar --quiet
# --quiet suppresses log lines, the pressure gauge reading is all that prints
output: **3** bar
